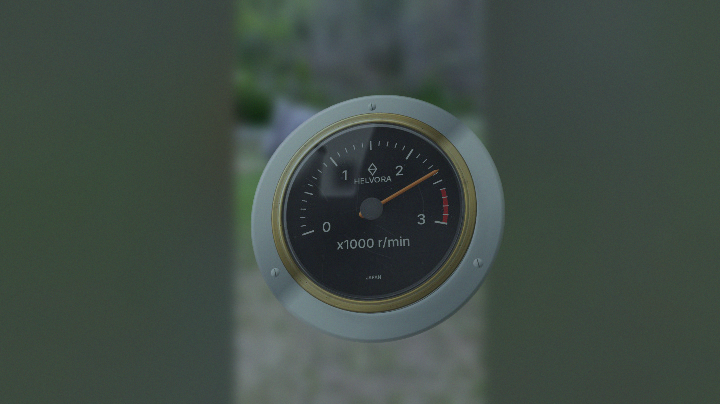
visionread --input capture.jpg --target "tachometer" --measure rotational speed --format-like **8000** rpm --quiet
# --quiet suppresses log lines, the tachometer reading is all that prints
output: **2400** rpm
